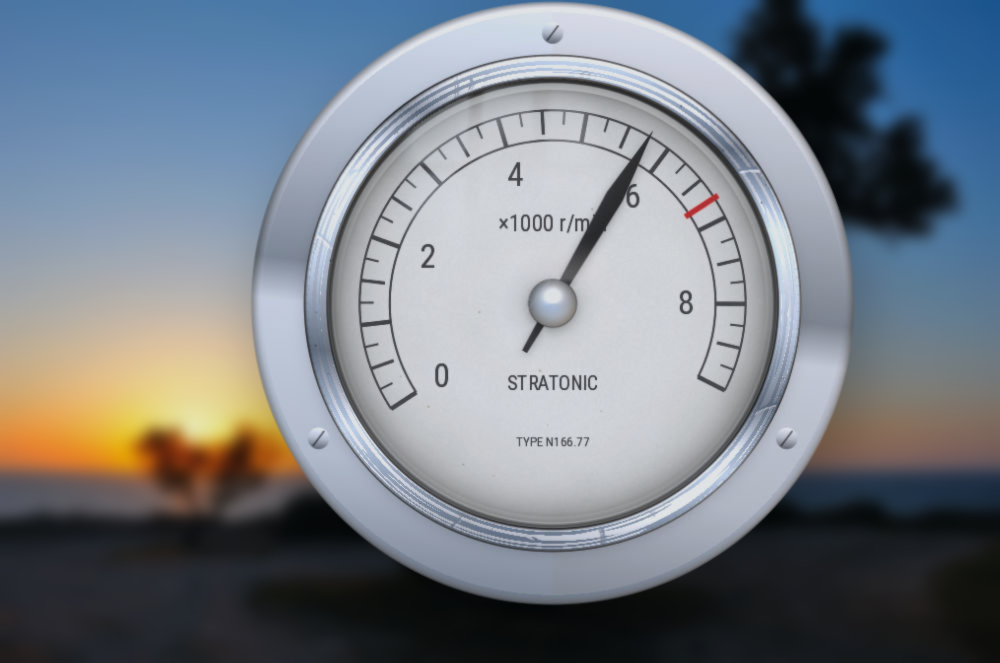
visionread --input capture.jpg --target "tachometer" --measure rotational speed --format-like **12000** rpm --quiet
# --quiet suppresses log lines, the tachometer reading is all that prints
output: **5750** rpm
